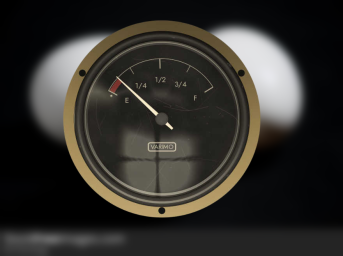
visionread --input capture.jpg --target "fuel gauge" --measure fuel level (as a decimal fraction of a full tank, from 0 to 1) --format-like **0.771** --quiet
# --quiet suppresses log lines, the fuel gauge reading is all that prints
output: **0.125**
